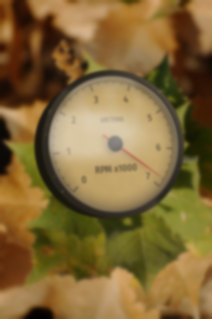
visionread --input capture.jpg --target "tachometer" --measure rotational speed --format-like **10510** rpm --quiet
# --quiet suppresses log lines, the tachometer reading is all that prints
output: **6800** rpm
